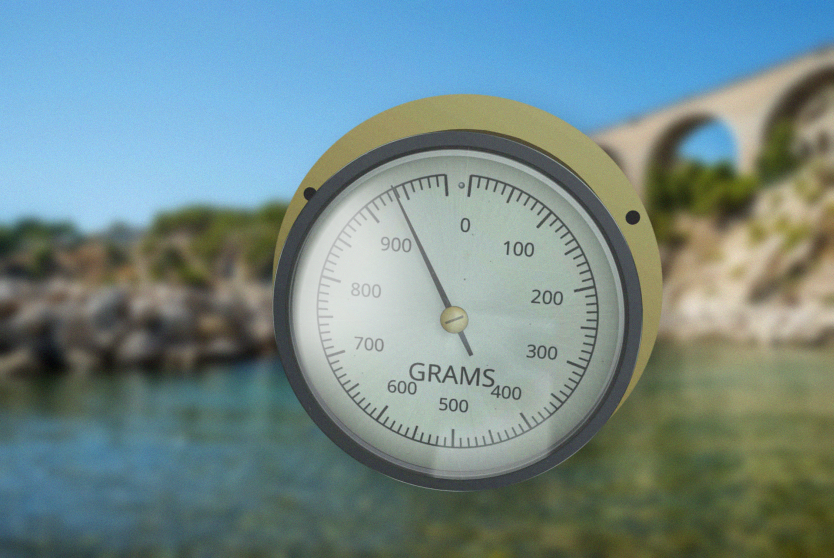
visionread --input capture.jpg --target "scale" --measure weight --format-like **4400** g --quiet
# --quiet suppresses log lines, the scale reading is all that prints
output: **940** g
